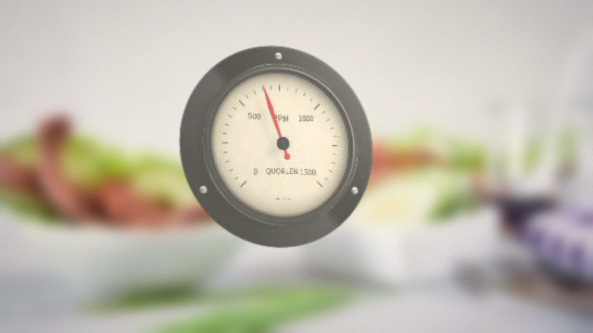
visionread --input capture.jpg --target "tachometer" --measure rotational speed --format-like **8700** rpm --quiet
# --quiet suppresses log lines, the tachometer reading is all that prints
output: **650** rpm
